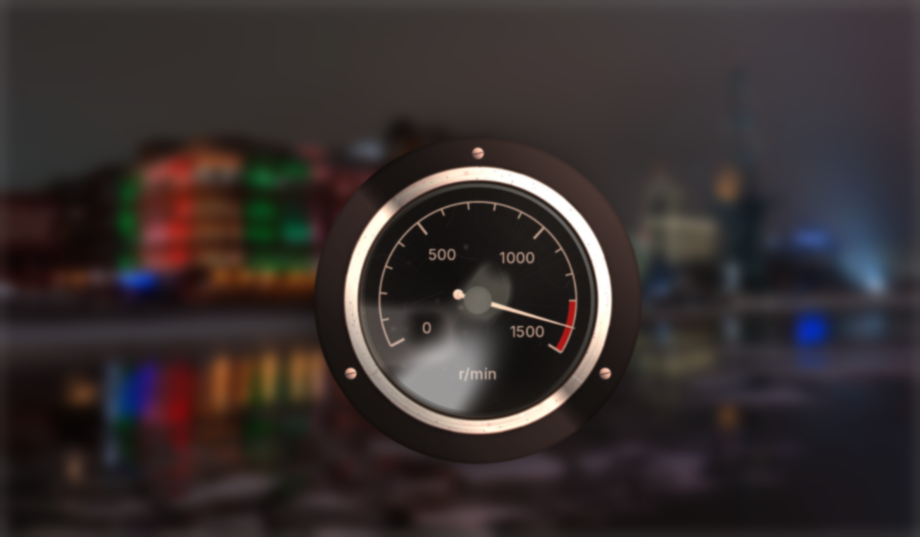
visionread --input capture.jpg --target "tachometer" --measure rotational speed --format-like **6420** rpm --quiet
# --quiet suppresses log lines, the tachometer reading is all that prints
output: **1400** rpm
